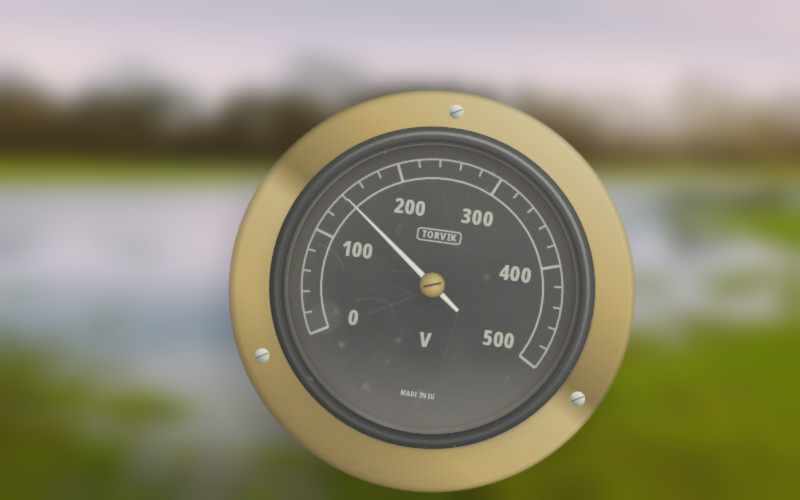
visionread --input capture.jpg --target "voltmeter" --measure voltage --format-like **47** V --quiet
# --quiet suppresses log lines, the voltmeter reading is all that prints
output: **140** V
